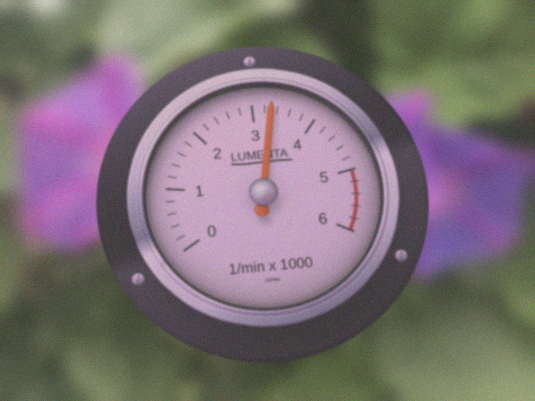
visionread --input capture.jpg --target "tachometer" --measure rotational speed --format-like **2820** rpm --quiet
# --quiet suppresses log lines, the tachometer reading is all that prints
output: **3300** rpm
